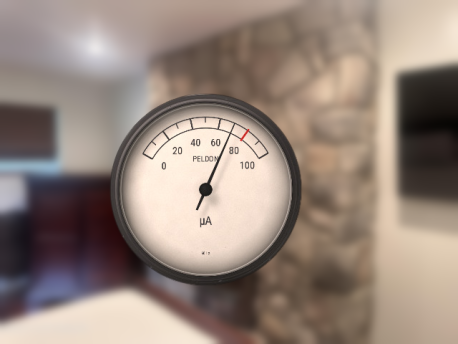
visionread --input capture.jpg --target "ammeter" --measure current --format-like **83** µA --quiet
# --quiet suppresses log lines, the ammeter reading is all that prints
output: **70** µA
